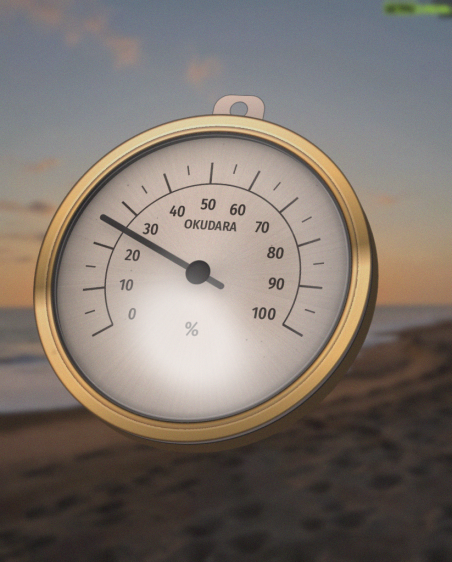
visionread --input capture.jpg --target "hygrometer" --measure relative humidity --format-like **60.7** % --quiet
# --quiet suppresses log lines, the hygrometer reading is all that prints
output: **25** %
